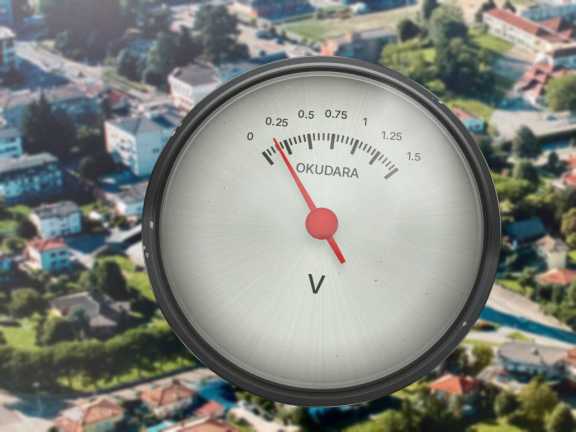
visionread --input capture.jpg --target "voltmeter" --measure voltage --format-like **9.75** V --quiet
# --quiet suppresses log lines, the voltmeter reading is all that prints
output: **0.15** V
